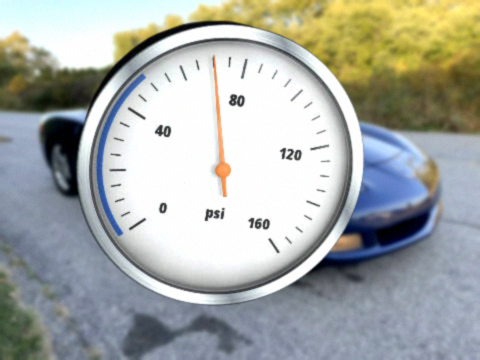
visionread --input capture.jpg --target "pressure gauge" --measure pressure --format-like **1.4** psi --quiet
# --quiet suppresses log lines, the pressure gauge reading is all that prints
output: **70** psi
